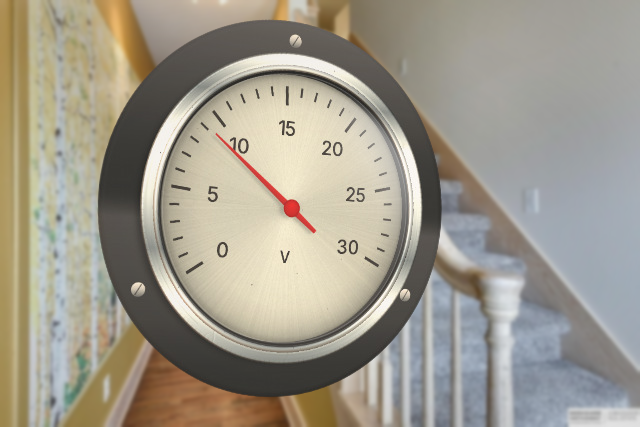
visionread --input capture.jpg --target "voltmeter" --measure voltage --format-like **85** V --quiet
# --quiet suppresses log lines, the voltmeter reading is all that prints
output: **9** V
